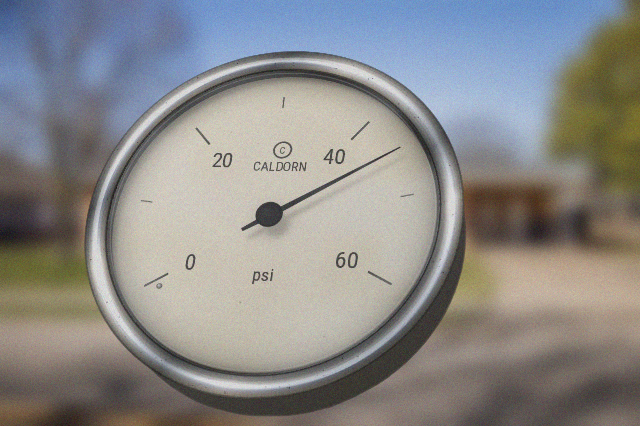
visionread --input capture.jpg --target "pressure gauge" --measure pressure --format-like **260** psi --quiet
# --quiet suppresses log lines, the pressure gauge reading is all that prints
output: **45** psi
